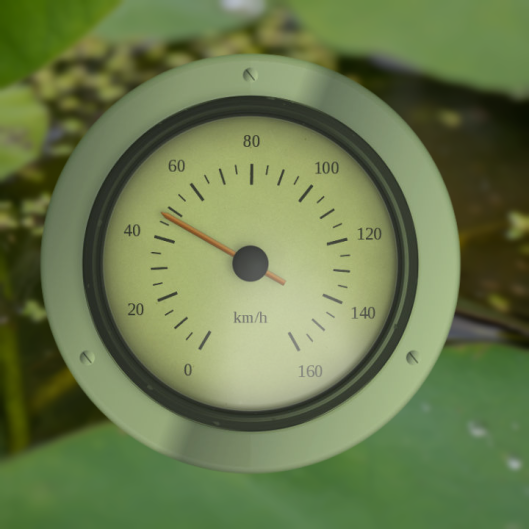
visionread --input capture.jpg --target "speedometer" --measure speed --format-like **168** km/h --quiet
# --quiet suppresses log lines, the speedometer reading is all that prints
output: **47.5** km/h
